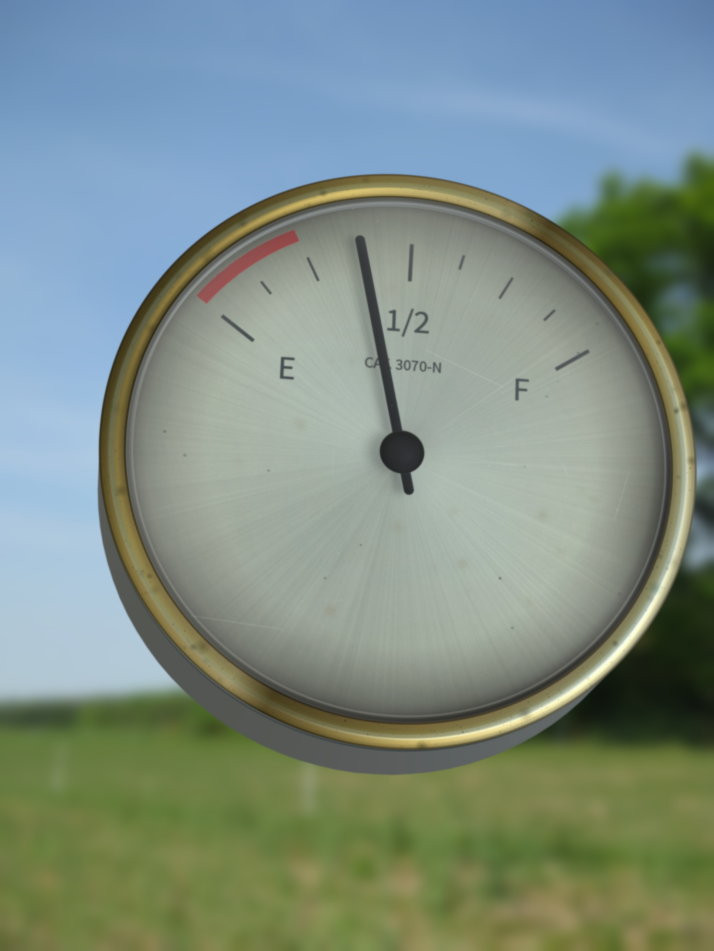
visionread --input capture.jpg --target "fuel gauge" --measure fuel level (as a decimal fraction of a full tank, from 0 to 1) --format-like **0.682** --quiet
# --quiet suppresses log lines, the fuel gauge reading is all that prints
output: **0.375**
